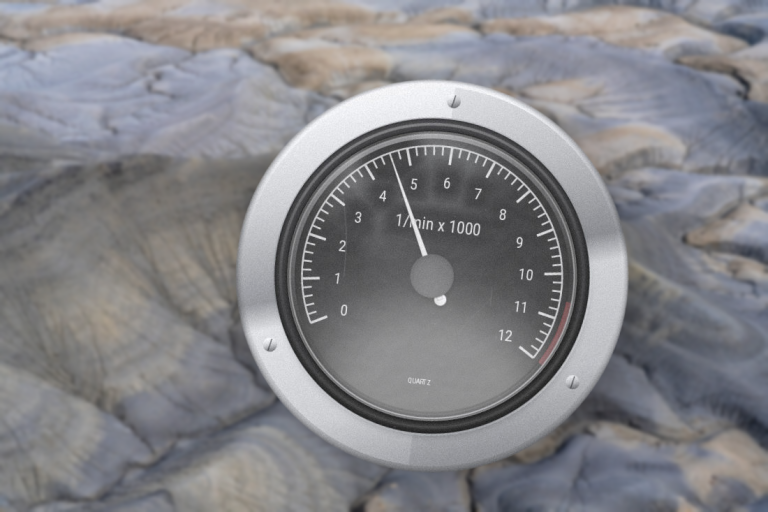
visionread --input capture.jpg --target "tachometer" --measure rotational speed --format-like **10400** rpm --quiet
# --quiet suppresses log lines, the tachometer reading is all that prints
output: **4600** rpm
